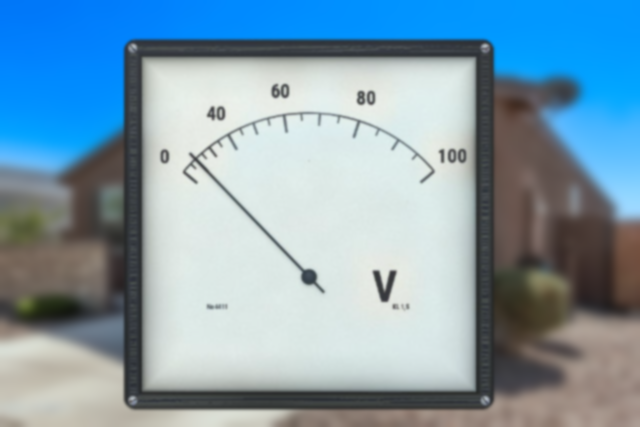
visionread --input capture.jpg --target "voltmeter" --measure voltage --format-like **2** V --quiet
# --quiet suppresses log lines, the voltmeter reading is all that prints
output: **20** V
